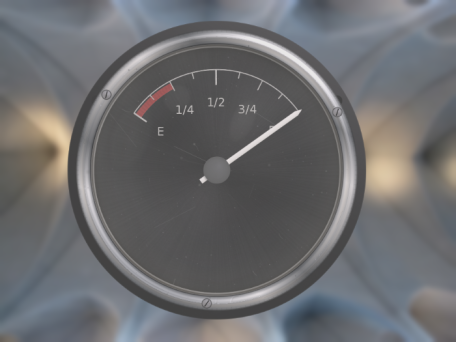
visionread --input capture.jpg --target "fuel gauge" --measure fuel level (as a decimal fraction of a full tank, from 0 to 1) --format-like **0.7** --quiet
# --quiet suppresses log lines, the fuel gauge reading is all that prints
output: **1**
